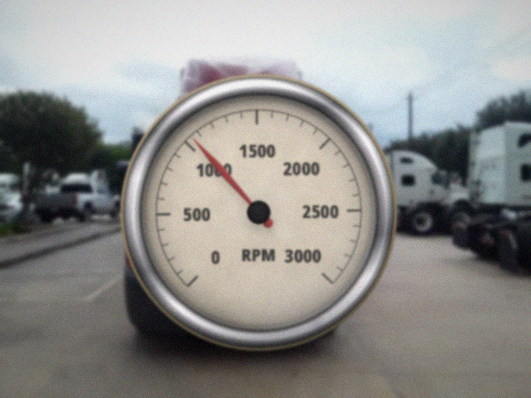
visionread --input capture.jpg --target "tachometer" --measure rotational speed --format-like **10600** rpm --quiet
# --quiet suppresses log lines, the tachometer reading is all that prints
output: **1050** rpm
